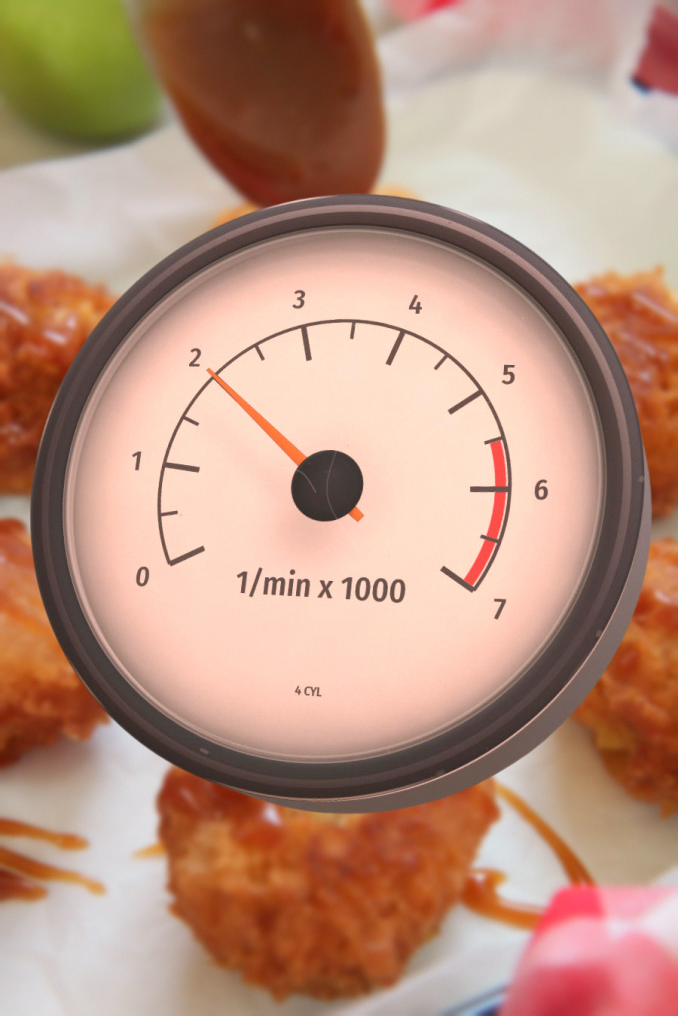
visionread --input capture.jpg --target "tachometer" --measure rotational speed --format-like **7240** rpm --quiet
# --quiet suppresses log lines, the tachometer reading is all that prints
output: **2000** rpm
